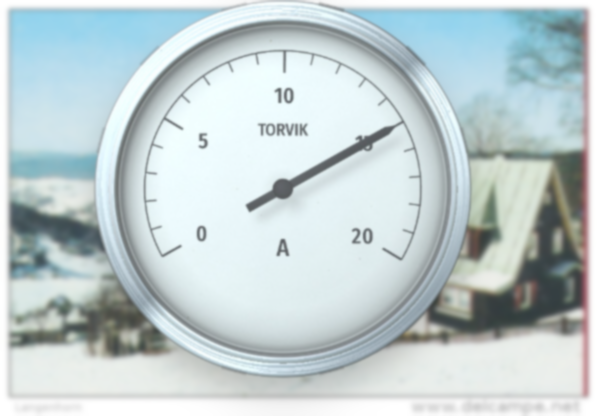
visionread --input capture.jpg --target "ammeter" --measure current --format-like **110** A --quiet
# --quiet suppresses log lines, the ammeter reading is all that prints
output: **15** A
